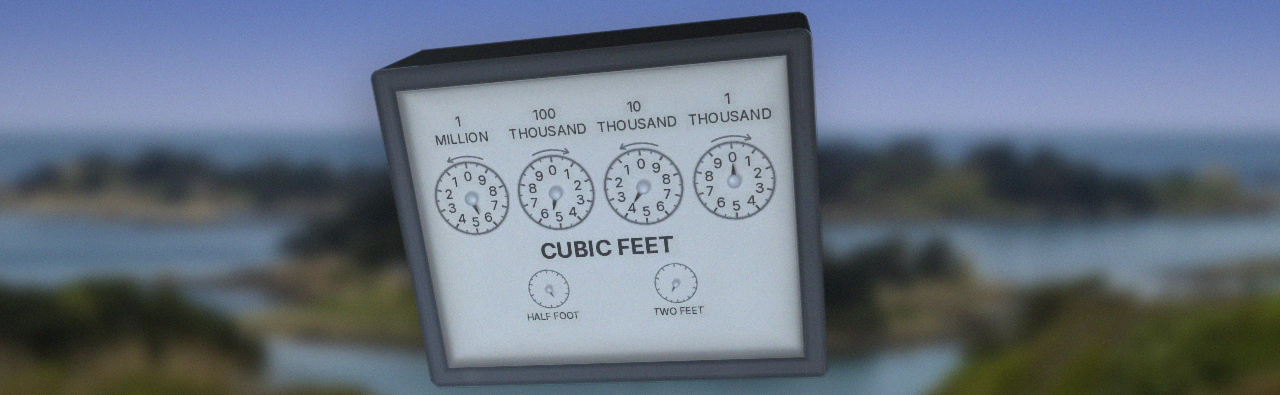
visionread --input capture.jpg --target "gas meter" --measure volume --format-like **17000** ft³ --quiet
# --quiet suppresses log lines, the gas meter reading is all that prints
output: **554000** ft³
